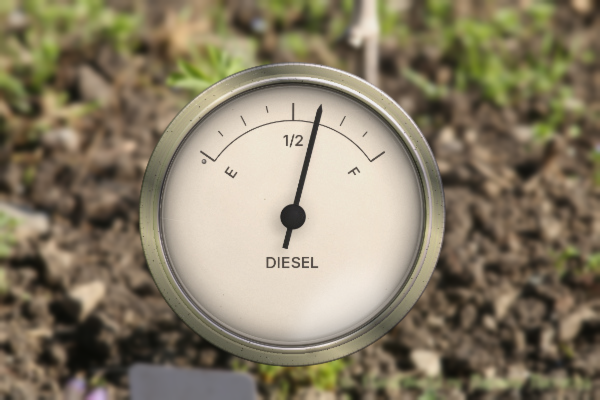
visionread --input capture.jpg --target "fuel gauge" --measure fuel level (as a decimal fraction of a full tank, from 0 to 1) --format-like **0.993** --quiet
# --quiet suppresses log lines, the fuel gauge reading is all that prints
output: **0.625**
